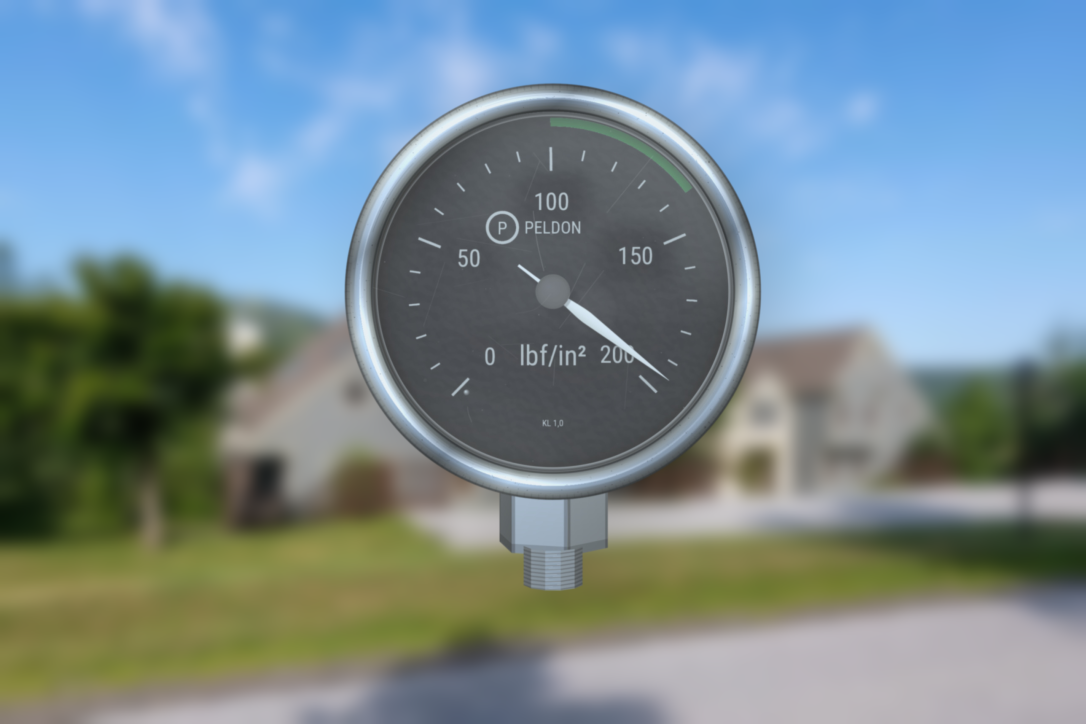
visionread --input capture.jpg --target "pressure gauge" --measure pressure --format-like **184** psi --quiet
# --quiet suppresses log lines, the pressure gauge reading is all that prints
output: **195** psi
